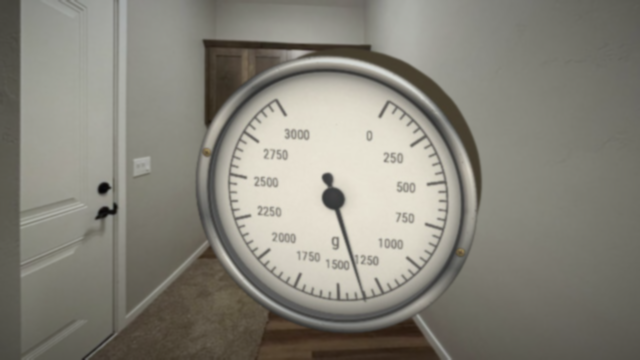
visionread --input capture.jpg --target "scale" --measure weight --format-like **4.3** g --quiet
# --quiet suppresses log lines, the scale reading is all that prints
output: **1350** g
